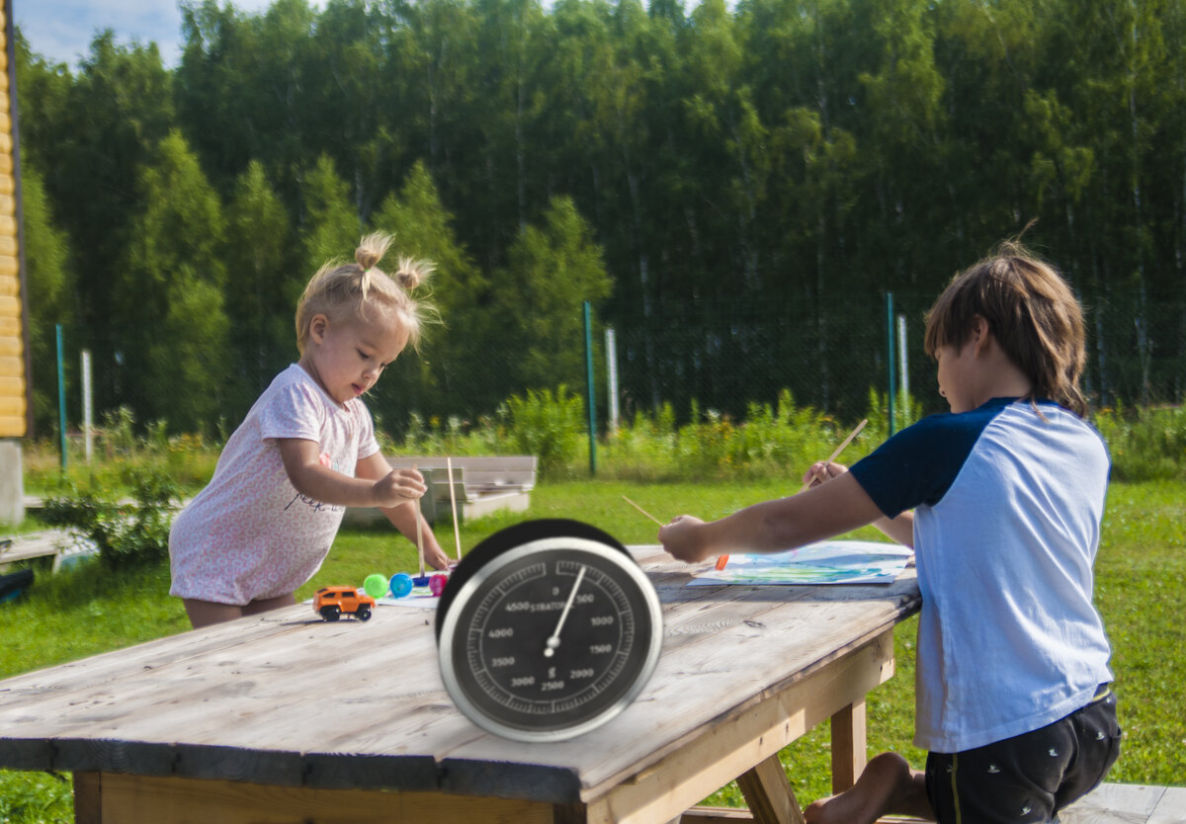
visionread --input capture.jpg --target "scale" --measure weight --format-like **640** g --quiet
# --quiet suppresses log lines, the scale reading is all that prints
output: **250** g
